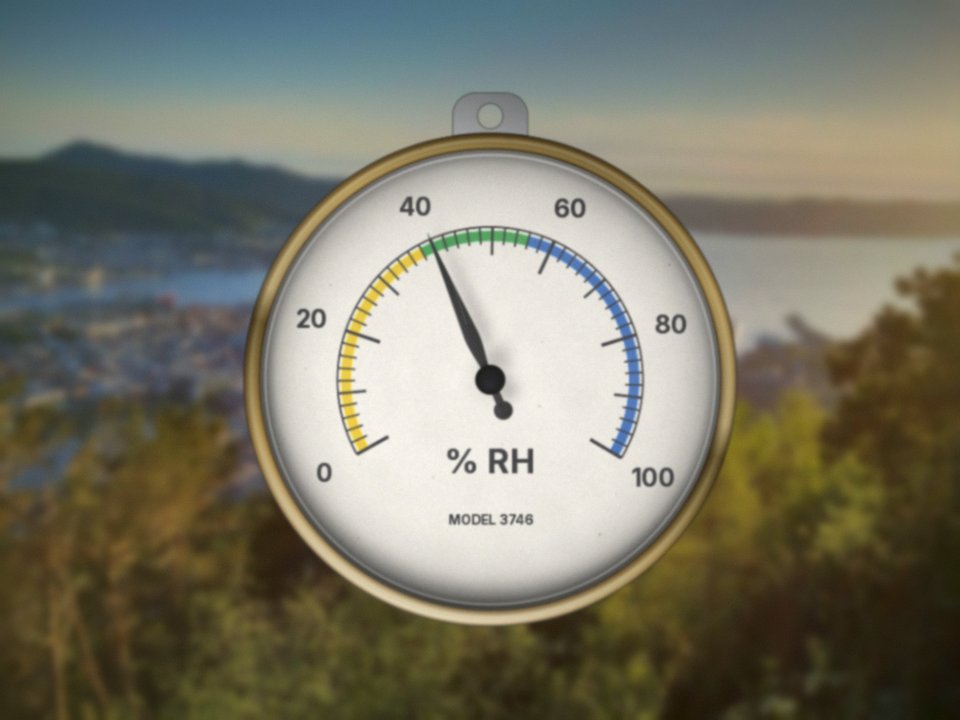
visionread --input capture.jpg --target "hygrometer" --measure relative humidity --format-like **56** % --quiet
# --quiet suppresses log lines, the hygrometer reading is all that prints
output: **40** %
